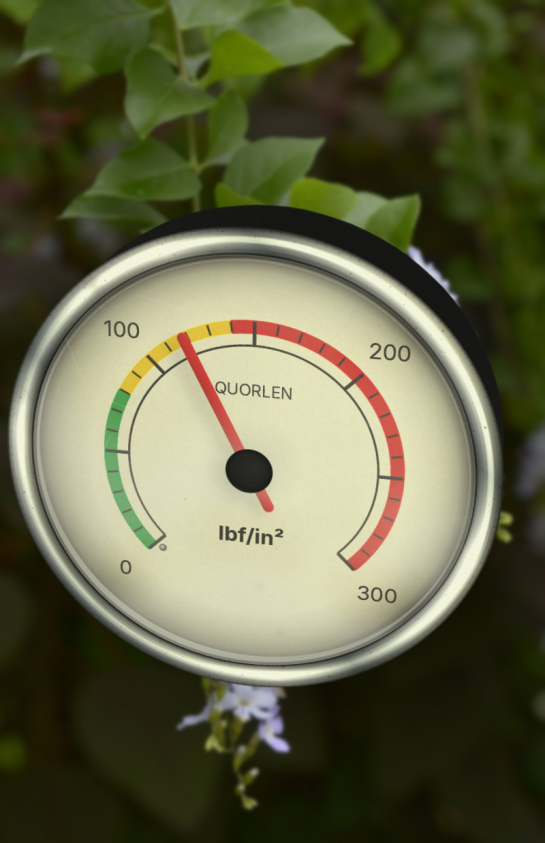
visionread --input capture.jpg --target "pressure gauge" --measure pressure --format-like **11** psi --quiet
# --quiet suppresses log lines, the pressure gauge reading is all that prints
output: **120** psi
